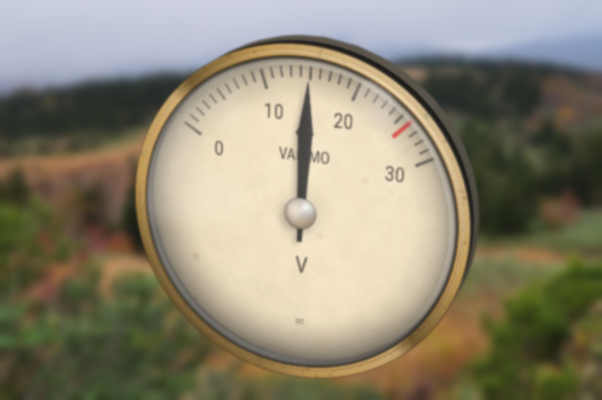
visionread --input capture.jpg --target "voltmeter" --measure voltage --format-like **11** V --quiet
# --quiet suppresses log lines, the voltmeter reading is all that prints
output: **15** V
